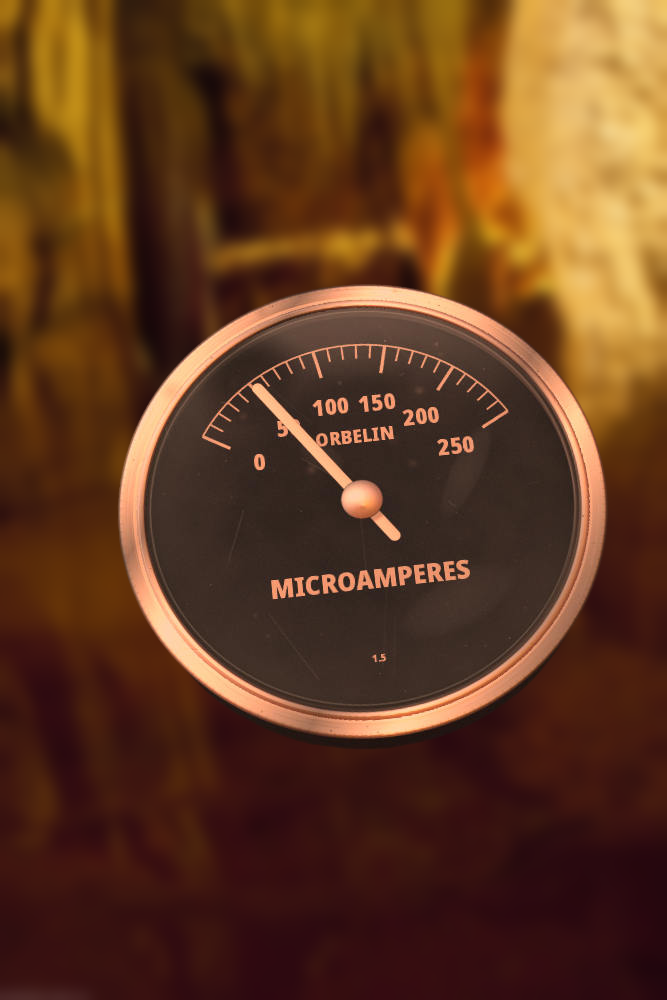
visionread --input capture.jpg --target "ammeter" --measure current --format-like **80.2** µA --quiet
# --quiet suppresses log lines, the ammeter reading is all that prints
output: **50** µA
